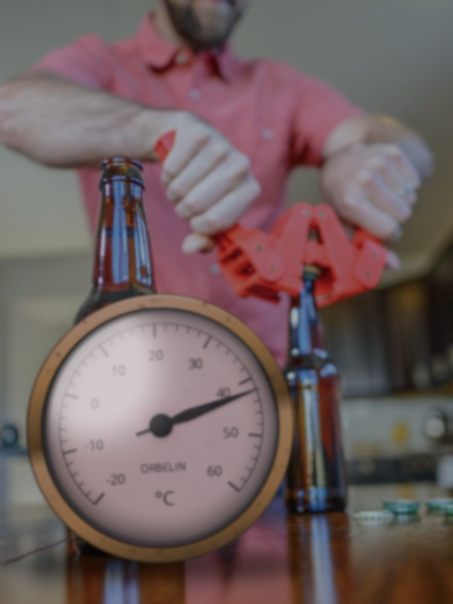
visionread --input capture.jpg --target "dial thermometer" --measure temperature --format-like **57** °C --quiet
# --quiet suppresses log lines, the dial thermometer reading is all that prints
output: **42** °C
